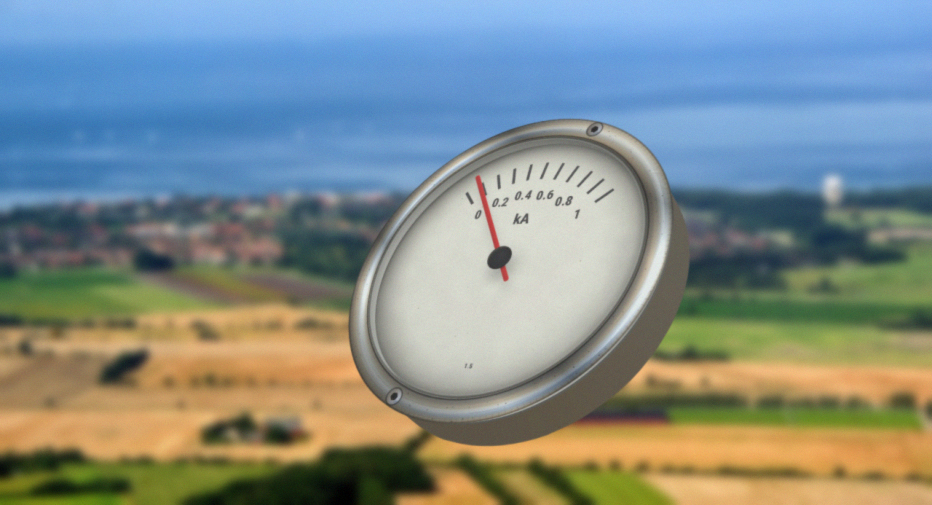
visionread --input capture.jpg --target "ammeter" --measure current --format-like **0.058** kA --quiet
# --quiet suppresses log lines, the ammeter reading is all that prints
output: **0.1** kA
